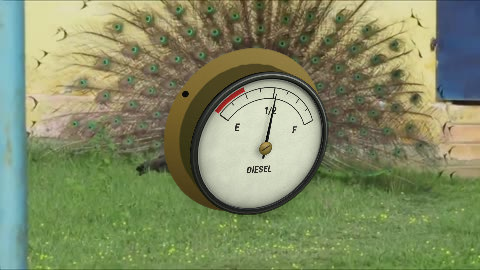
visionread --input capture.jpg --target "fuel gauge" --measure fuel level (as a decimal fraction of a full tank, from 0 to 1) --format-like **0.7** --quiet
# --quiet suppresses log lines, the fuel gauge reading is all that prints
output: **0.5**
